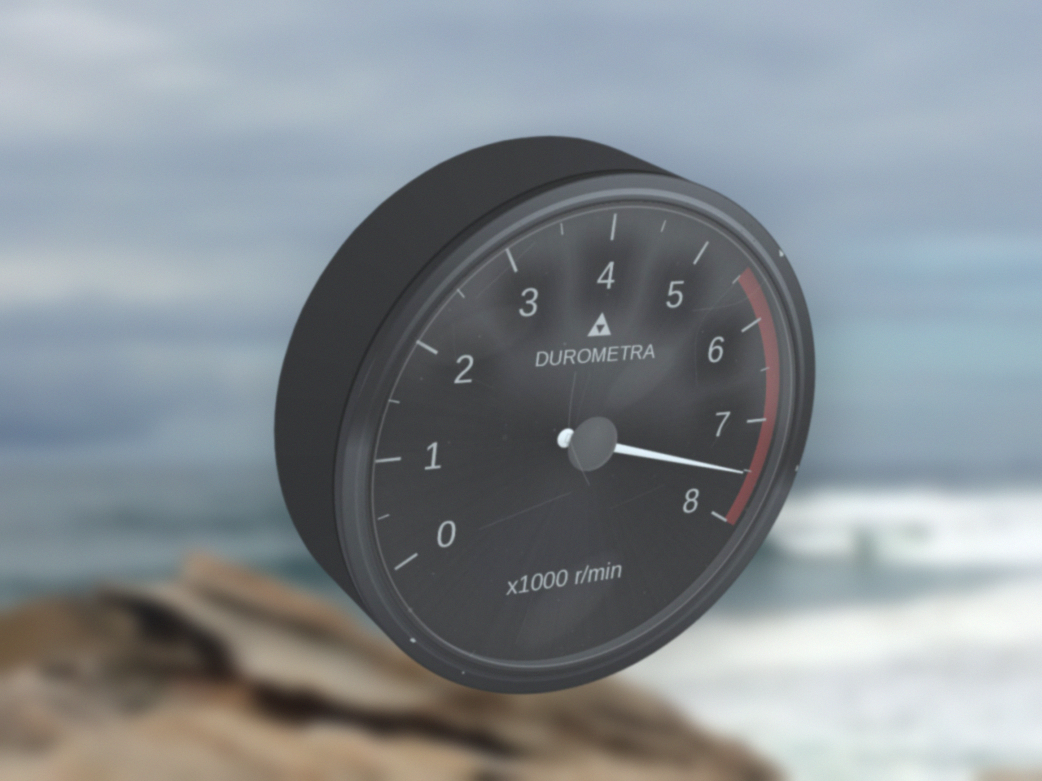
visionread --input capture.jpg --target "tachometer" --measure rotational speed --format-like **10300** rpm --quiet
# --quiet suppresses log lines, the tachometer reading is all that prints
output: **7500** rpm
